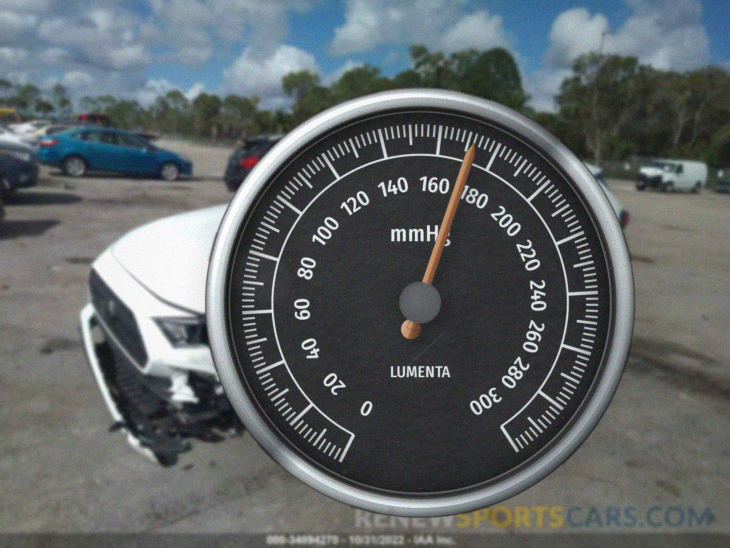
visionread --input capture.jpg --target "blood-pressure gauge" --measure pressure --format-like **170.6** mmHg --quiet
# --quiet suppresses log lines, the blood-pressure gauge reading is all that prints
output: **172** mmHg
